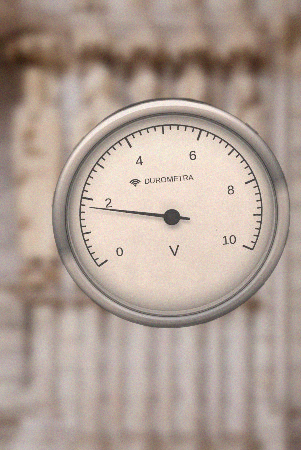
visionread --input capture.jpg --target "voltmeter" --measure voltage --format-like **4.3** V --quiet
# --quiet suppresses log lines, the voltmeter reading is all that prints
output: **1.8** V
